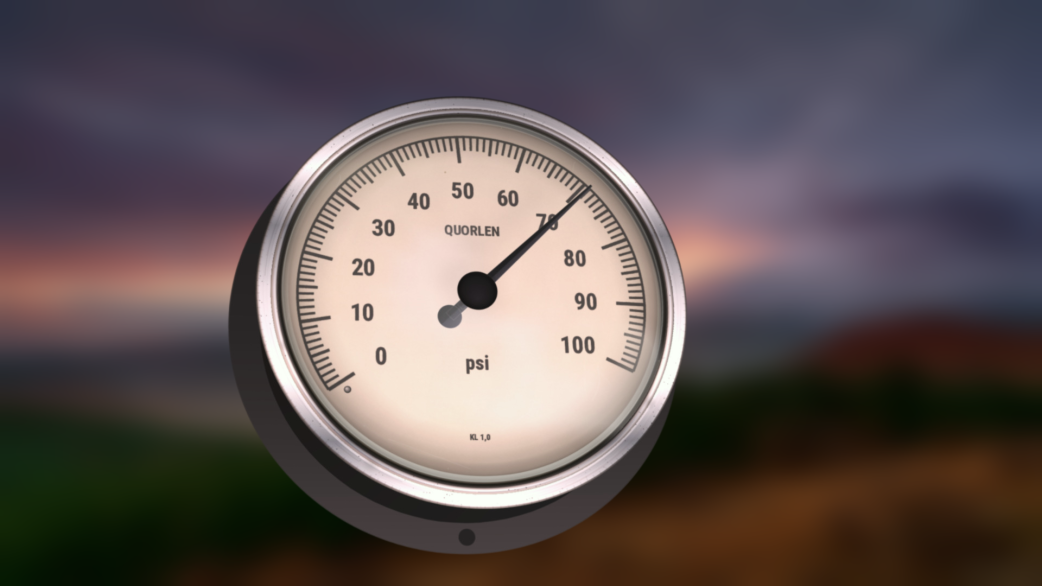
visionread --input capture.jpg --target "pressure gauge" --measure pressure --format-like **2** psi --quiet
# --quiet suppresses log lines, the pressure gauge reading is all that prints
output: **71** psi
